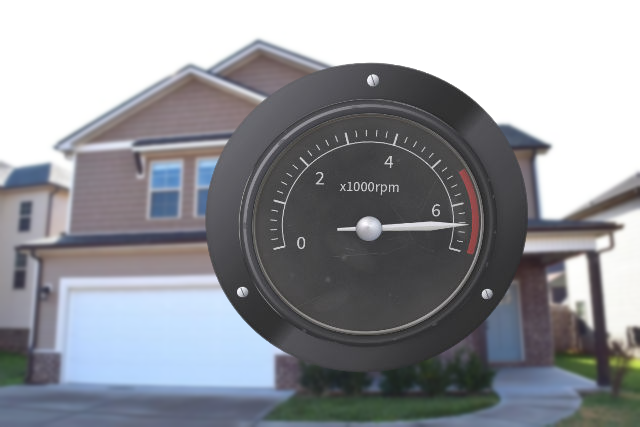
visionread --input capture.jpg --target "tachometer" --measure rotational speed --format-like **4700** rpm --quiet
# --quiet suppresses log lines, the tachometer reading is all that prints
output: **6400** rpm
